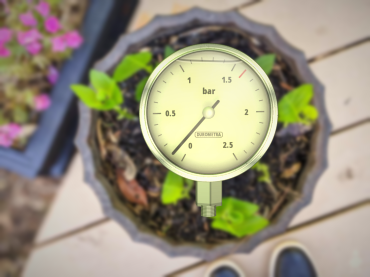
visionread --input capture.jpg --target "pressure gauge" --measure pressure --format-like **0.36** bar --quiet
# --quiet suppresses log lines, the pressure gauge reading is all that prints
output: **0.1** bar
